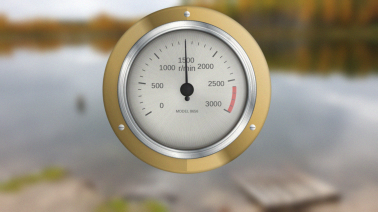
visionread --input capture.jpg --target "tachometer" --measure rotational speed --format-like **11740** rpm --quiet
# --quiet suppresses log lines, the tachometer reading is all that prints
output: **1500** rpm
